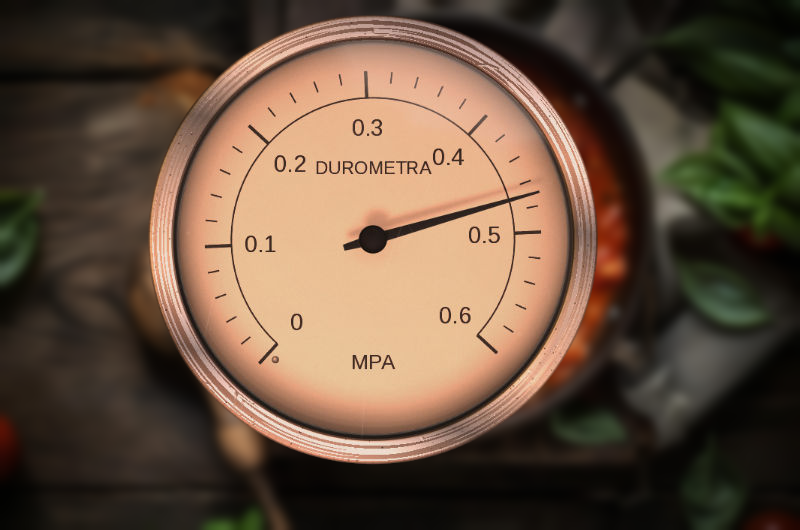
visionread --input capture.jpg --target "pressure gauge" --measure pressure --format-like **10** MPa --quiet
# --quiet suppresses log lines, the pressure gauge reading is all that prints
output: **0.47** MPa
